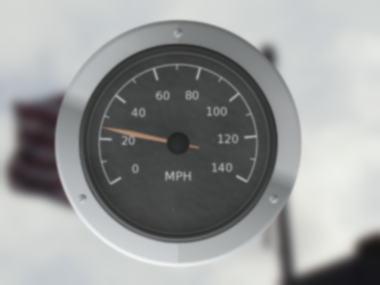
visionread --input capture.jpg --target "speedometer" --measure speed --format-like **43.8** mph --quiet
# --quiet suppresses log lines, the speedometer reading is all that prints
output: **25** mph
